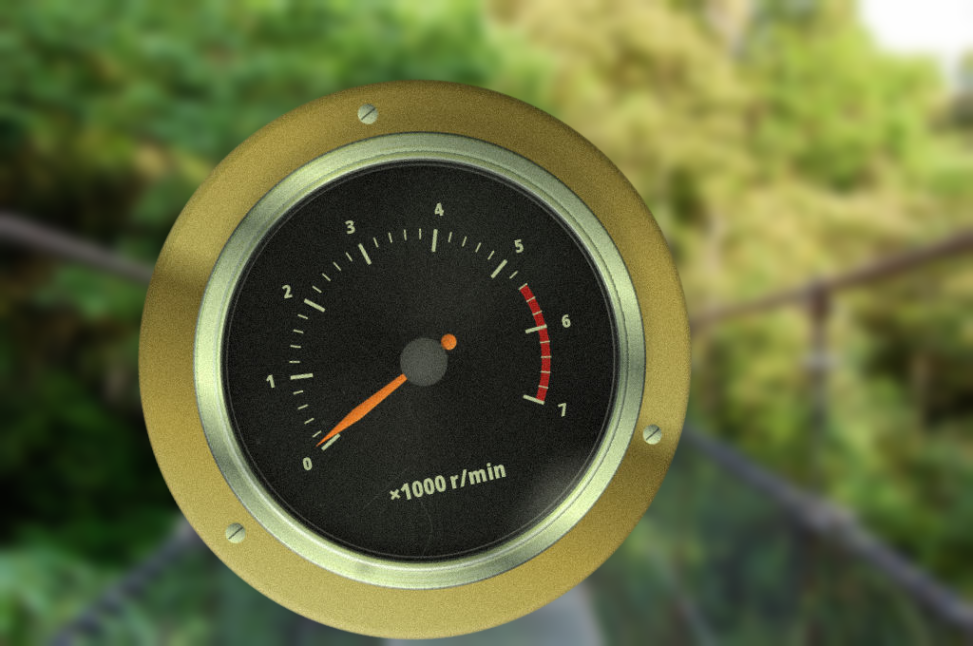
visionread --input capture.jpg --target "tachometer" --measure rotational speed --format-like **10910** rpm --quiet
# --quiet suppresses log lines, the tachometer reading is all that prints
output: **100** rpm
